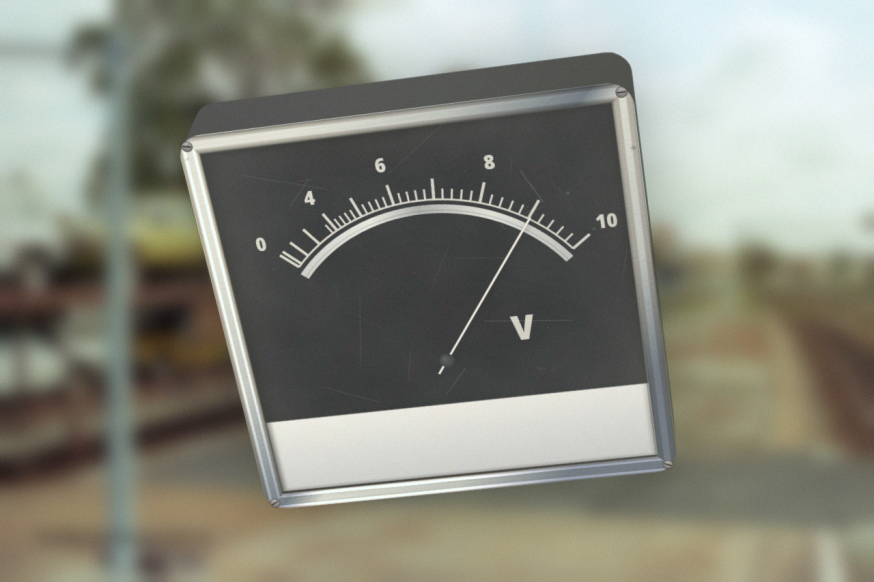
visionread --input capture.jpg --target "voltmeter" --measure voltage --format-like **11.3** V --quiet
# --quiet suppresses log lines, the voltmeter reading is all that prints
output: **9** V
